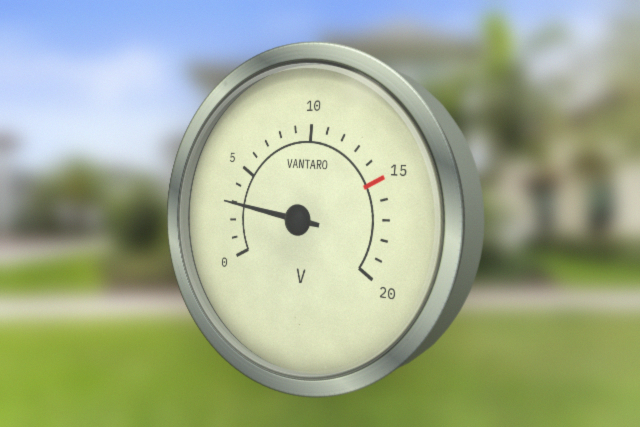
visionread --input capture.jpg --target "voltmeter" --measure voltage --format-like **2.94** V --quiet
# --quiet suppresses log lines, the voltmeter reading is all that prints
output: **3** V
